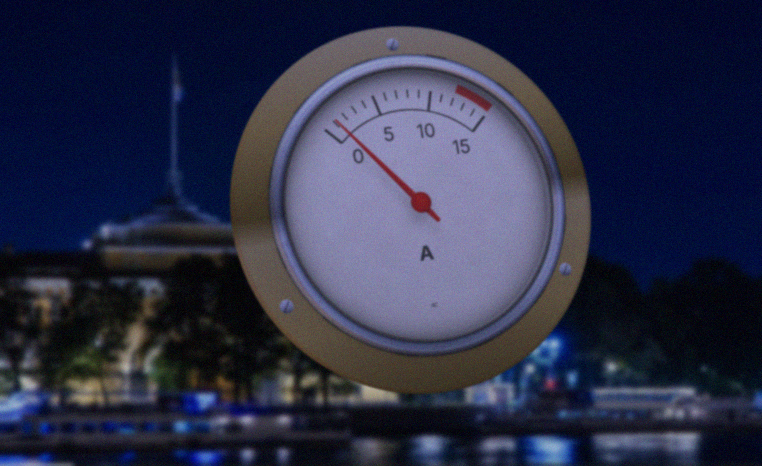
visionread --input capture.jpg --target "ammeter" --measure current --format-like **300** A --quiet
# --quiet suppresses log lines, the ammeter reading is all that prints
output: **1** A
